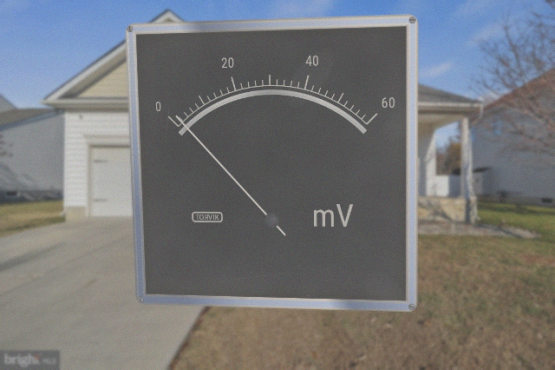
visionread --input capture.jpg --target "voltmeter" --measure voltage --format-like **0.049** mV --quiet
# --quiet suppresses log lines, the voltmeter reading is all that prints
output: **2** mV
